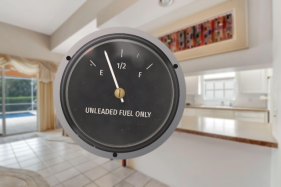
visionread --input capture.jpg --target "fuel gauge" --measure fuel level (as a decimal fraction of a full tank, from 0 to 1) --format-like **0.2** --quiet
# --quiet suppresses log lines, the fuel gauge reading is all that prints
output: **0.25**
